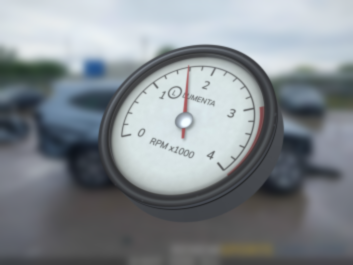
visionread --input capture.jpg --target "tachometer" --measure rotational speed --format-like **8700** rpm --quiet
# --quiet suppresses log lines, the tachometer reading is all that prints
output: **1600** rpm
